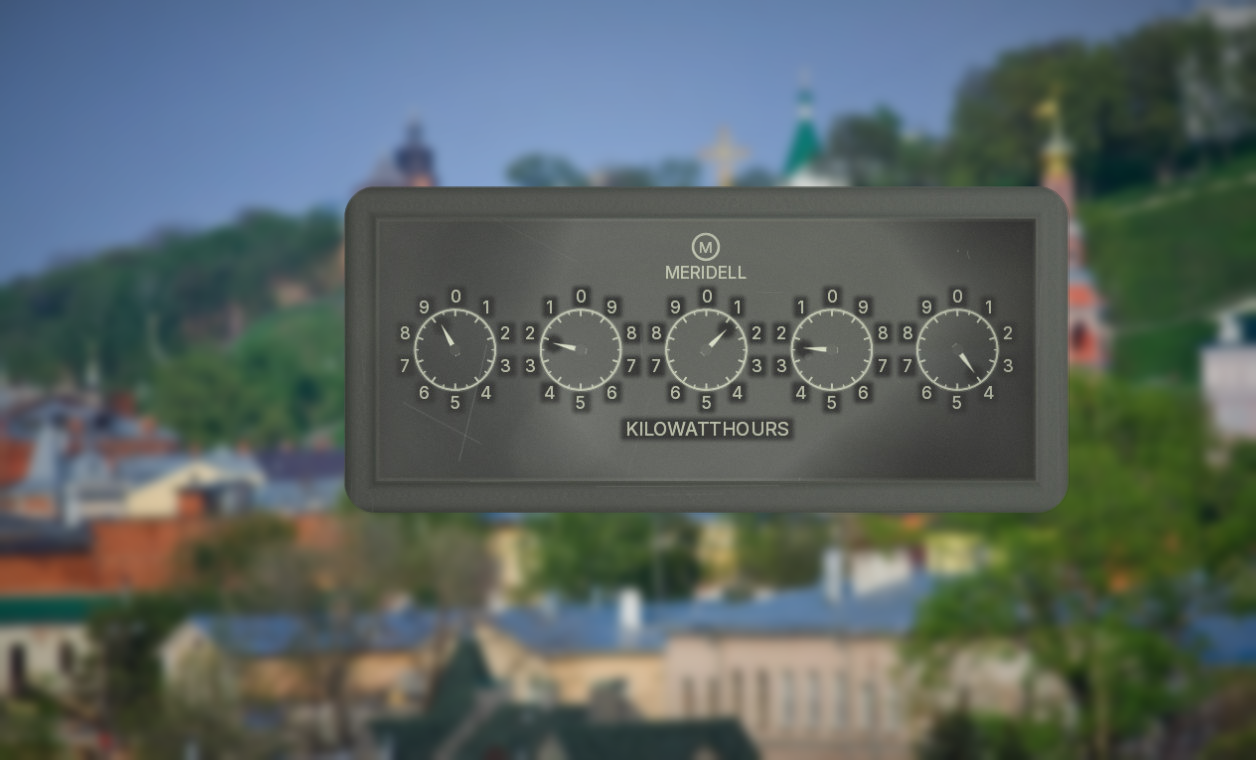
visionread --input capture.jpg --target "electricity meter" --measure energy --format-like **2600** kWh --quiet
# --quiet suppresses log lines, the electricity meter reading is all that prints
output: **92124** kWh
